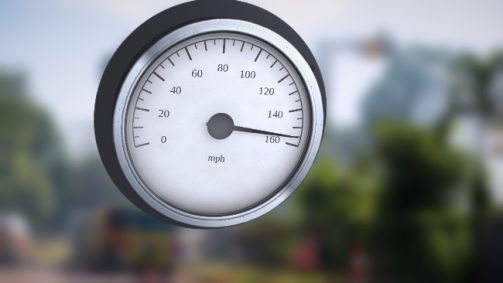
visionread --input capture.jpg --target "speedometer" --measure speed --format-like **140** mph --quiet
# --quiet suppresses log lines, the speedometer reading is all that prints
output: **155** mph
